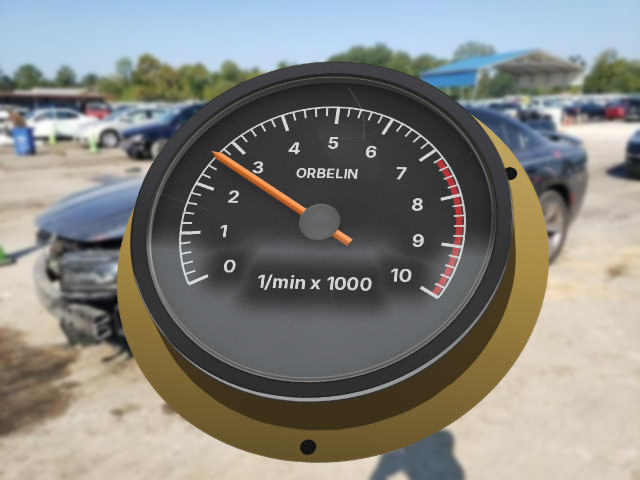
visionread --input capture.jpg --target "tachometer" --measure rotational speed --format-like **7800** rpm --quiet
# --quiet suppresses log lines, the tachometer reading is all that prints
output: **2600** rpm
